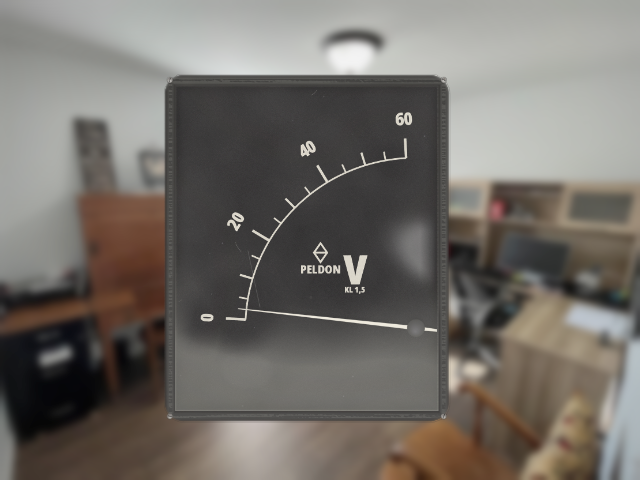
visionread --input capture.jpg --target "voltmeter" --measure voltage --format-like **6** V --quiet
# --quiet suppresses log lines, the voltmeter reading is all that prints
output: **2.5** V
